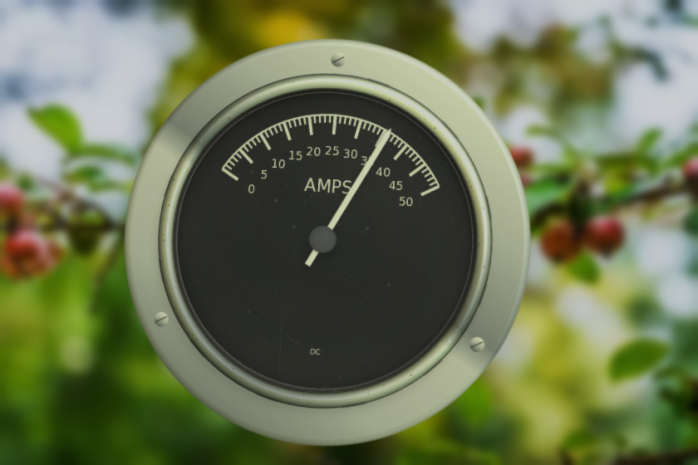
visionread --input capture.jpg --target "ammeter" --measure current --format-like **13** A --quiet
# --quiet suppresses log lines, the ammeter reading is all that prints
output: **36** A
